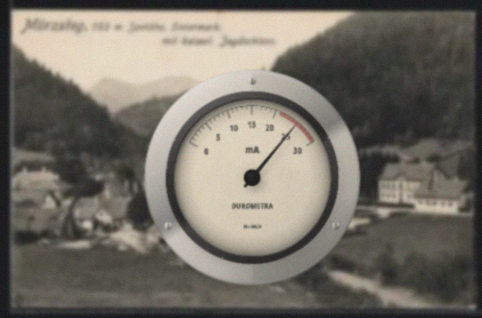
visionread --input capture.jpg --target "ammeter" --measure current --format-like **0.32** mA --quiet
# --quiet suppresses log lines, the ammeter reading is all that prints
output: **25** mA
